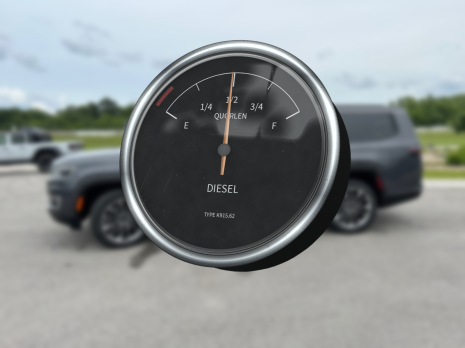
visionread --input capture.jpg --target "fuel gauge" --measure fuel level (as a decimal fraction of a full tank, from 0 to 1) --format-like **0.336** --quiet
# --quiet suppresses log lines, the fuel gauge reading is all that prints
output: **0.5**
